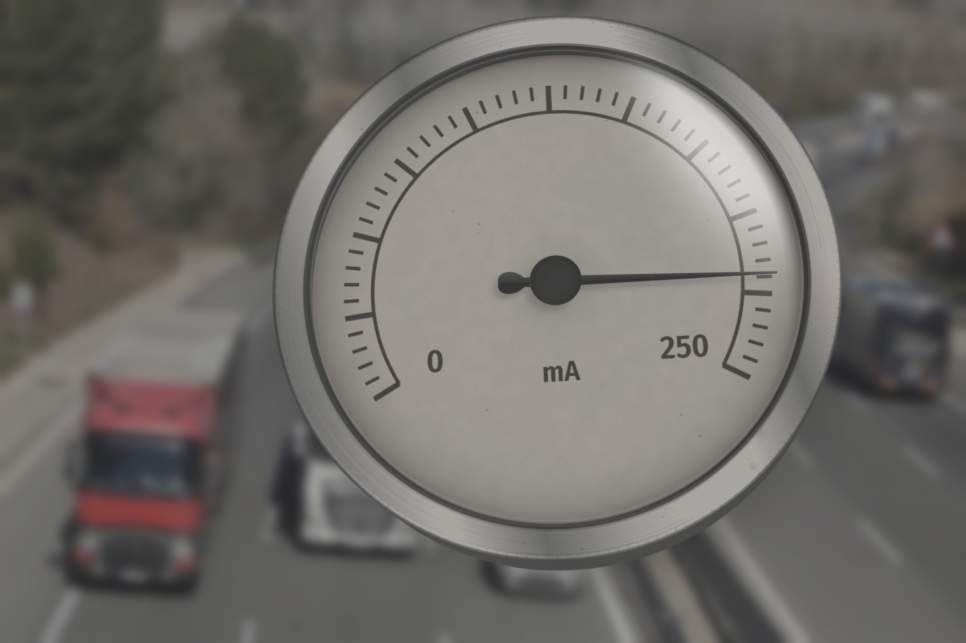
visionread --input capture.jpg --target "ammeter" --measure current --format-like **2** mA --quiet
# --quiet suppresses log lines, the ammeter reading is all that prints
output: **220** mA
